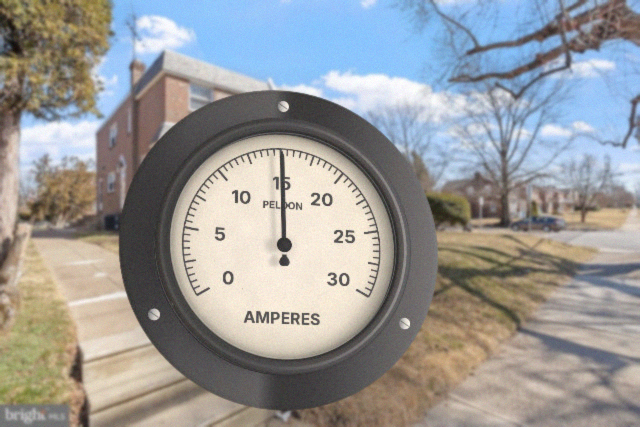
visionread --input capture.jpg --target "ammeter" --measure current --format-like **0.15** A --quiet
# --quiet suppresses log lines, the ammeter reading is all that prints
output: **15** A
